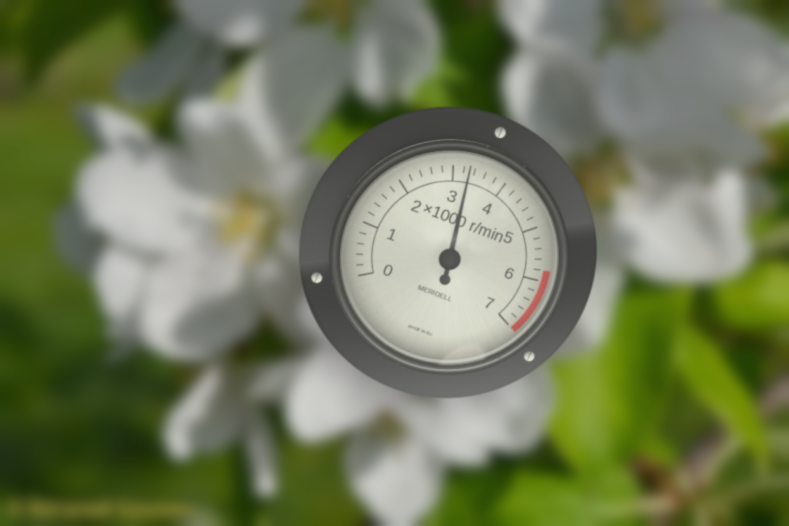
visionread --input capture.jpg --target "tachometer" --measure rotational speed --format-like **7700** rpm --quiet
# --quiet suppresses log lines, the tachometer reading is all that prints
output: **3300** rpm
